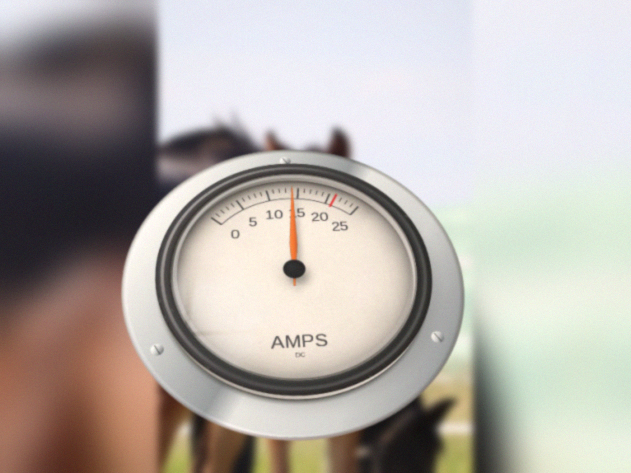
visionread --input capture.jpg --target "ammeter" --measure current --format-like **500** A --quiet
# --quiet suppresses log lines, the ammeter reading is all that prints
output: **14** A
